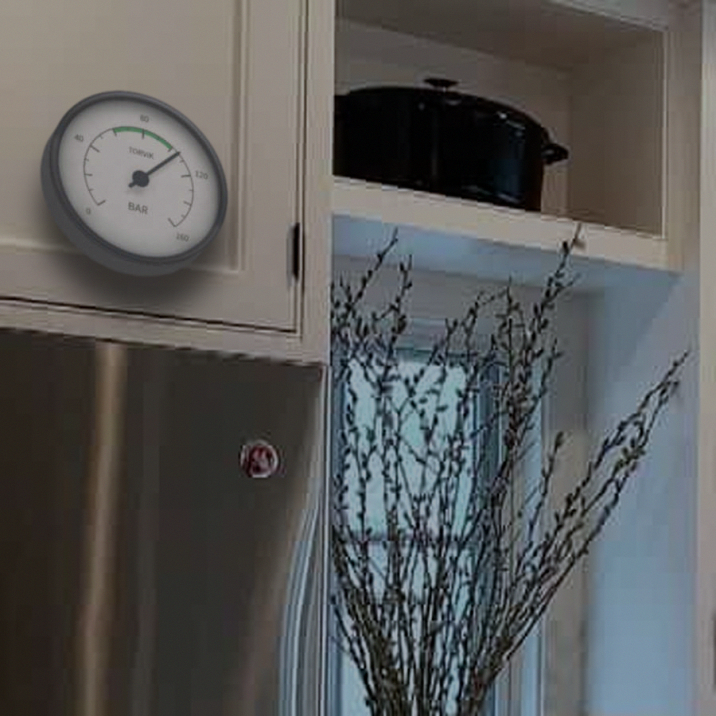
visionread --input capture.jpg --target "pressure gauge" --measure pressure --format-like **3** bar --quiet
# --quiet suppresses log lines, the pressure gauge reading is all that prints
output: **105** bar
